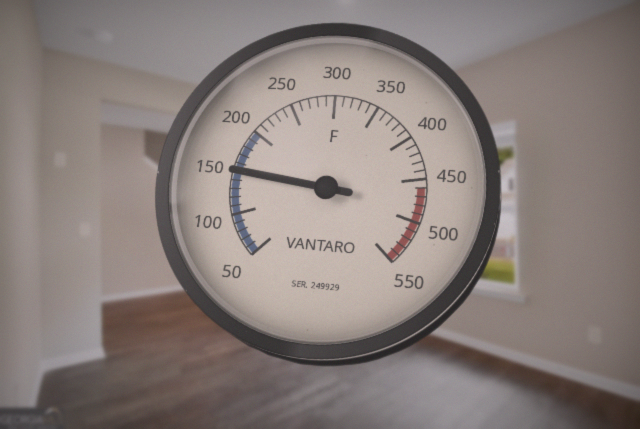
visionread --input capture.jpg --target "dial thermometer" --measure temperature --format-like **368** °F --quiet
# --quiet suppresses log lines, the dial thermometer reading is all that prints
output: **150** °F
